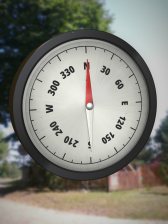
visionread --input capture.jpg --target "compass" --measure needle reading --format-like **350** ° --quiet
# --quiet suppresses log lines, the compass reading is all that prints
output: **0** °
